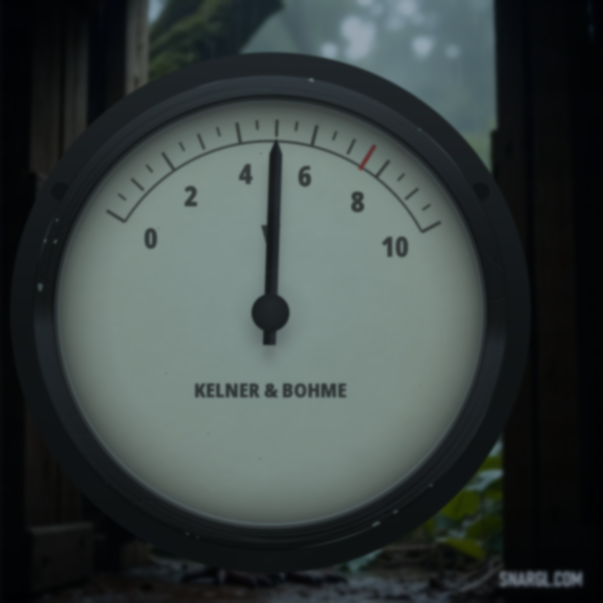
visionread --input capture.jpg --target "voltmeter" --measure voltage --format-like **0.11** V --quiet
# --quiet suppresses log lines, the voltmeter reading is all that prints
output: **5** V
